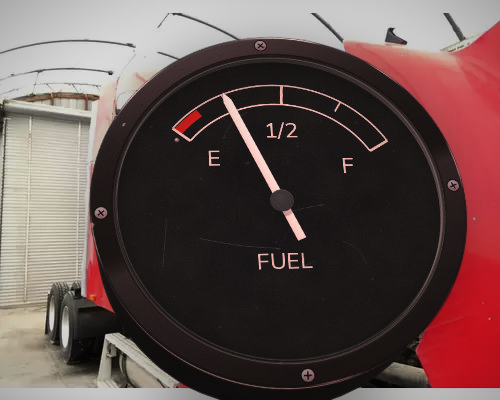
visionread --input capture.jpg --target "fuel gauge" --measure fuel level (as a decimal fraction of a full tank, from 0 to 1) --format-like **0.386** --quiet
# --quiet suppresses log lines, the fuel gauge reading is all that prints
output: **0.25**
